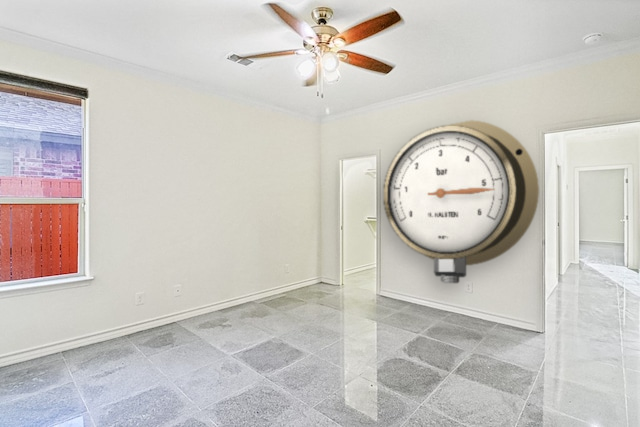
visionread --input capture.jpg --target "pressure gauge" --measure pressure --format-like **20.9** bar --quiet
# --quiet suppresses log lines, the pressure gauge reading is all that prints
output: **5.25** bar
